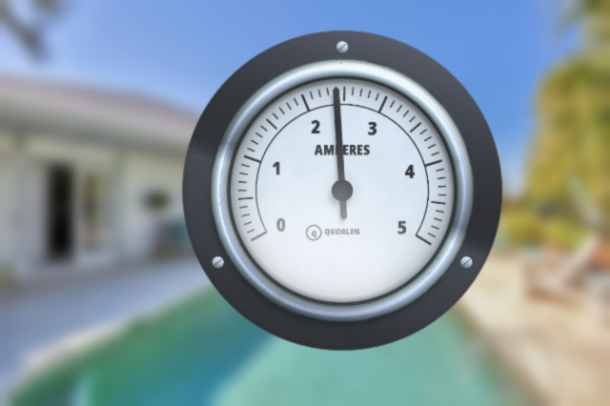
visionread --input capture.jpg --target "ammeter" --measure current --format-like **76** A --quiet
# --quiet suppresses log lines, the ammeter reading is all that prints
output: **2.4** A
